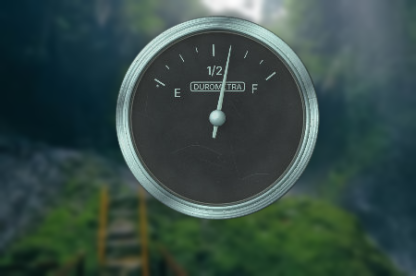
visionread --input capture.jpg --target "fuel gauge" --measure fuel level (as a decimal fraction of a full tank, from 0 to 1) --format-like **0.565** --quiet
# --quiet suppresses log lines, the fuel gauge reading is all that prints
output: **0.625**
